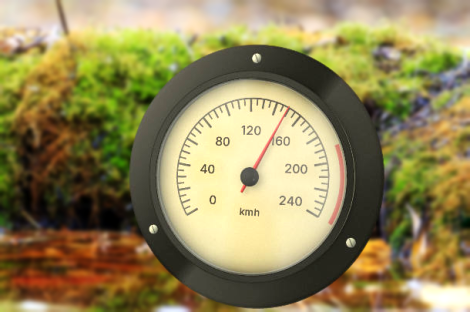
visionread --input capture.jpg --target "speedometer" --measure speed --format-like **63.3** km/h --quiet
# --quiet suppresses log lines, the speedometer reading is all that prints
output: **150** km/h
